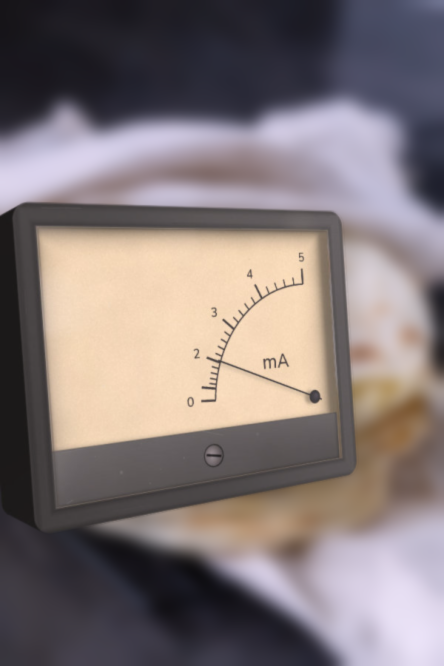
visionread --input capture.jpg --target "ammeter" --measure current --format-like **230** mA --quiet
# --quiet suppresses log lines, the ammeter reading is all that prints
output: **2** mA
